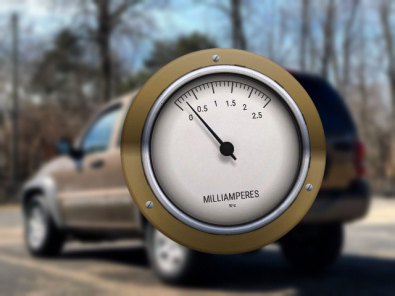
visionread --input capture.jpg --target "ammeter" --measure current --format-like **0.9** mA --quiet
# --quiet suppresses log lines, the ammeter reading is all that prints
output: **0.2** mA
